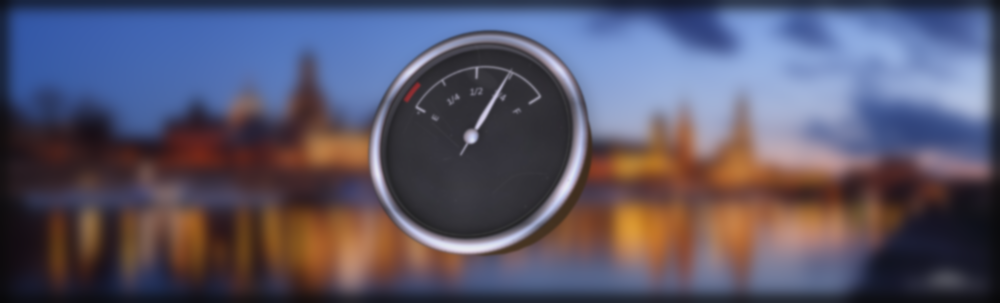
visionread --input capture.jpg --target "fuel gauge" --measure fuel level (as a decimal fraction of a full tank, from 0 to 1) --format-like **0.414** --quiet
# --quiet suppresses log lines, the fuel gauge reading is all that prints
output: **0.75**
